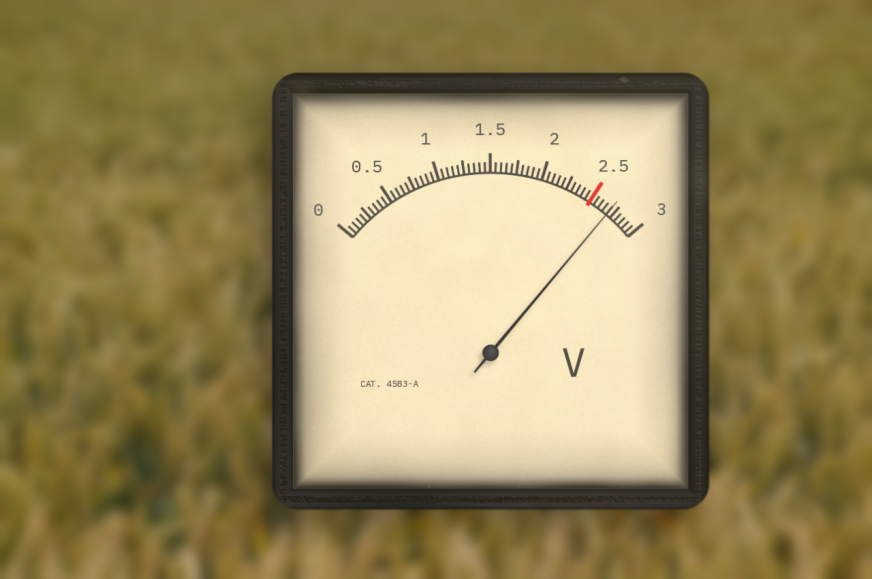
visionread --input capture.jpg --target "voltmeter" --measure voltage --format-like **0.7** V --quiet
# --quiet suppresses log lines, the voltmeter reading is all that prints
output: **2.7** V
